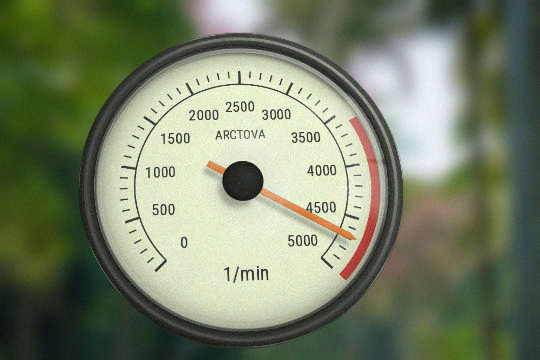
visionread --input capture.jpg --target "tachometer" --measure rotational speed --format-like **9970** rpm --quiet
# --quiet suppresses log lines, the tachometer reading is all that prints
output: **4700** rpm
